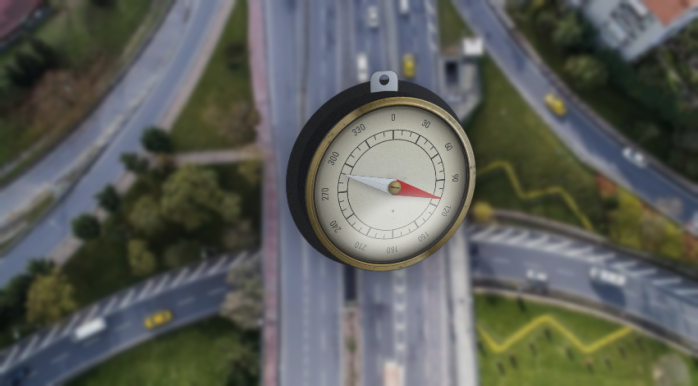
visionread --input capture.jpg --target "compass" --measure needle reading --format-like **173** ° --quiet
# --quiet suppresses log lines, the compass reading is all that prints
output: **110** °
